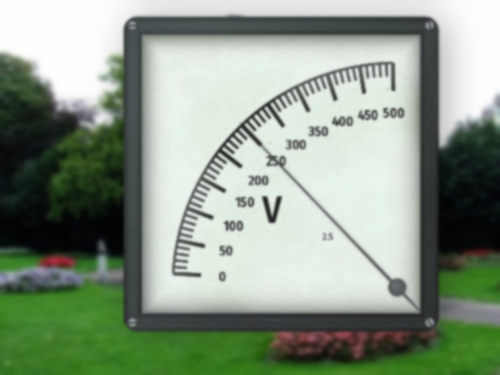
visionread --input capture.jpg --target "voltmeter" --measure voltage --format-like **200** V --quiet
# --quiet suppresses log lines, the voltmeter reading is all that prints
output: **250** V
